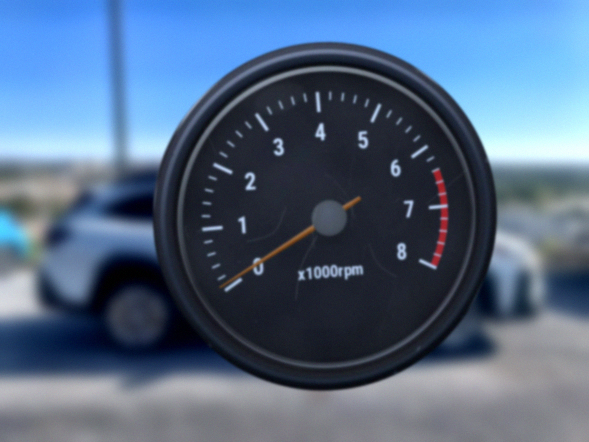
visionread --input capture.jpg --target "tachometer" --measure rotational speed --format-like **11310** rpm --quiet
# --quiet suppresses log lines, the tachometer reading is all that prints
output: **100** rpm
